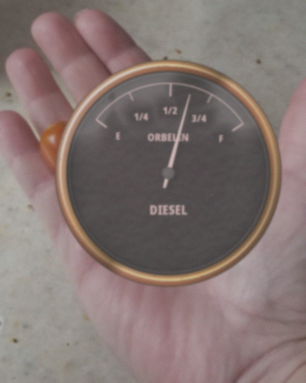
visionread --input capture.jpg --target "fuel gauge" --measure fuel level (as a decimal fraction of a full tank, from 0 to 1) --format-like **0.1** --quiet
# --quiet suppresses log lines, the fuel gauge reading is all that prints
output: **0.625**
